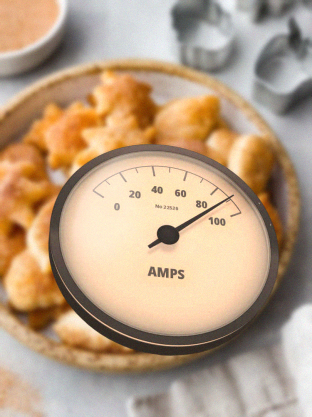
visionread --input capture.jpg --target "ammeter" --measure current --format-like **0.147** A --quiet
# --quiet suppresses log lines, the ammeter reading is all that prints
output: **90** A
